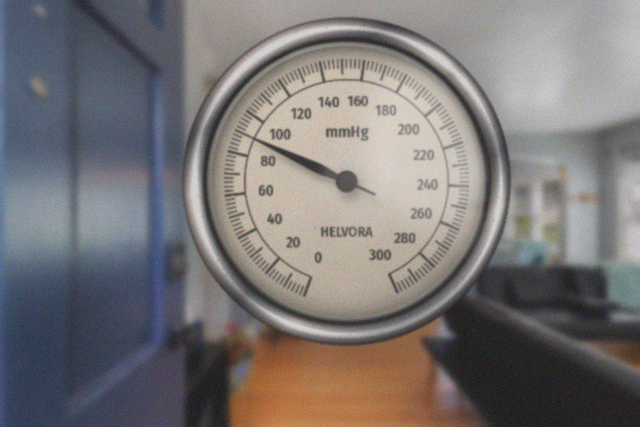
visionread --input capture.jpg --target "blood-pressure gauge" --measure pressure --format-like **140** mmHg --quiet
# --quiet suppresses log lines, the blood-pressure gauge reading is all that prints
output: **90** mmHg
